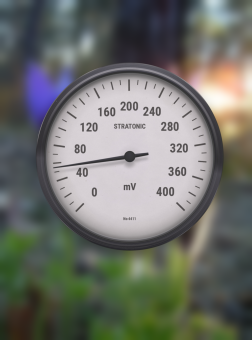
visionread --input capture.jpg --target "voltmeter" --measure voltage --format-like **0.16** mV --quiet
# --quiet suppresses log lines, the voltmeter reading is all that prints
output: **55** mV
